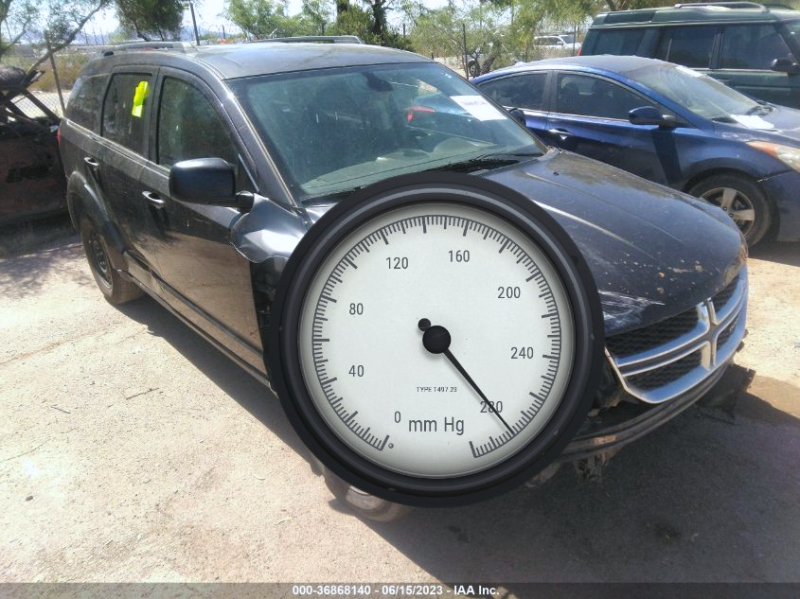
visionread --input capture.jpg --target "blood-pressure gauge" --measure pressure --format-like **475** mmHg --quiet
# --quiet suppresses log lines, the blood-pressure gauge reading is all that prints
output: **280** mmHg
